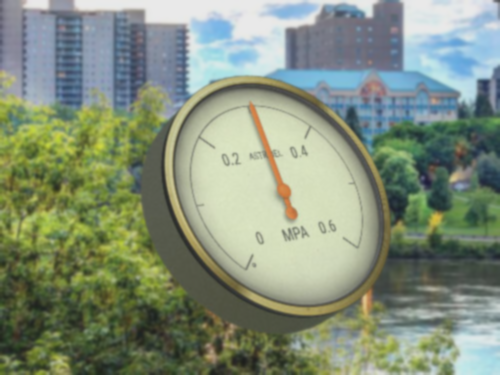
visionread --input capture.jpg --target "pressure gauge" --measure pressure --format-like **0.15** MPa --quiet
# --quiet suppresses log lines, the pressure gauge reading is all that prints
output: **0.3** MPa
